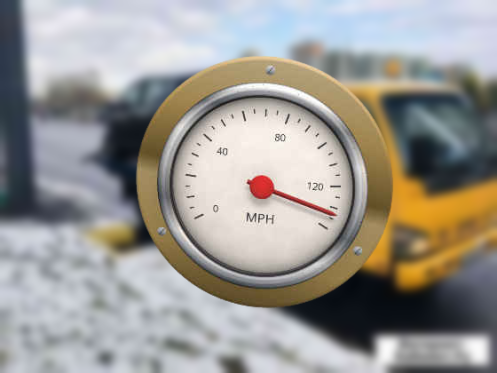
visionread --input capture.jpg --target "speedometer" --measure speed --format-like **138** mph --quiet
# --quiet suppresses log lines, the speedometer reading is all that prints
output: **132.5** mph
